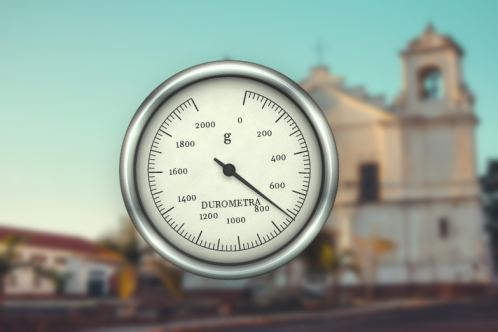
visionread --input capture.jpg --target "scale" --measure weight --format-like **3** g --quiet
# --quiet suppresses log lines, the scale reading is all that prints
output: **720** g
